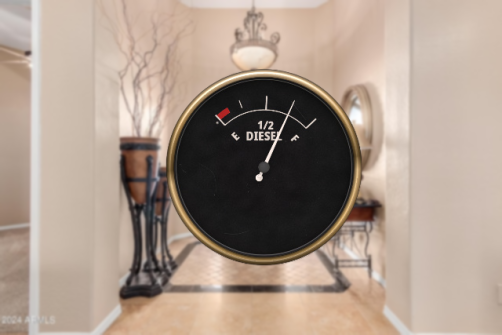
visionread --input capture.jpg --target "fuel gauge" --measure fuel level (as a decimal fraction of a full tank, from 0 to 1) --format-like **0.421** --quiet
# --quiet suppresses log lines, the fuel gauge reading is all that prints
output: **0.75**
